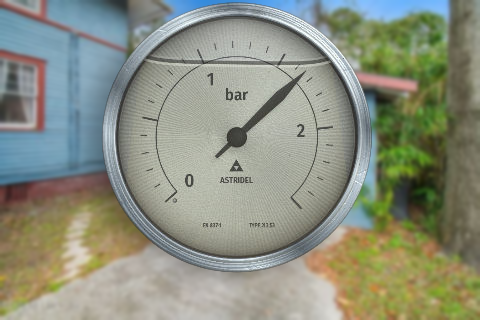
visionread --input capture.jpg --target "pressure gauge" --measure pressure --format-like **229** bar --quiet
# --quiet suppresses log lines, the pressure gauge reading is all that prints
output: **1.65** bar
